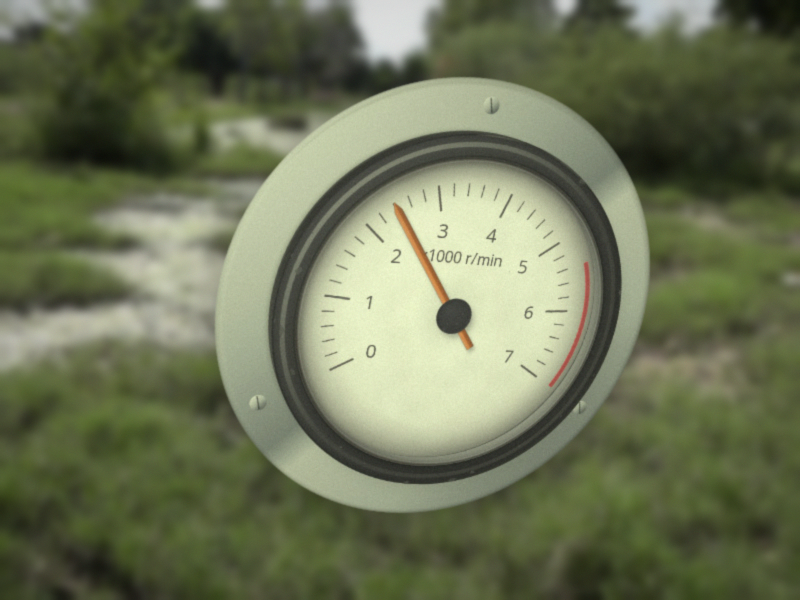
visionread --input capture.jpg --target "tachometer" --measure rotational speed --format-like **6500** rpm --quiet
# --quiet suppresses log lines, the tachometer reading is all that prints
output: **2400** rpm
